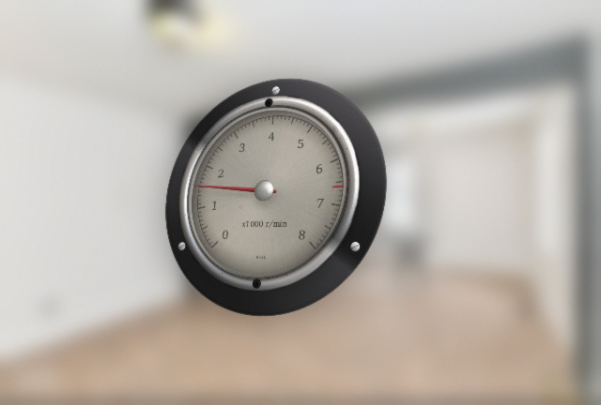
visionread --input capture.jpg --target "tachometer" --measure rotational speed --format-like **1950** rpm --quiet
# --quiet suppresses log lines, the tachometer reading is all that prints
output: **1500** rpm
